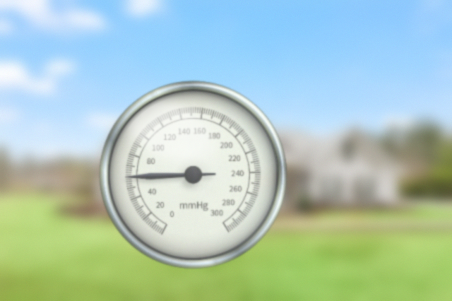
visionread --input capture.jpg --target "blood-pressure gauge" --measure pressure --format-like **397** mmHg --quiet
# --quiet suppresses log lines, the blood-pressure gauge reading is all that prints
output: **60** mmHg
